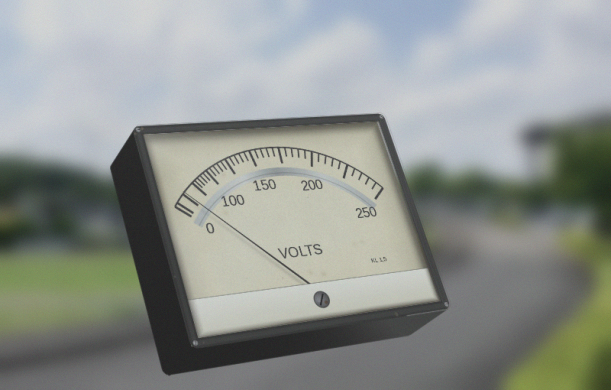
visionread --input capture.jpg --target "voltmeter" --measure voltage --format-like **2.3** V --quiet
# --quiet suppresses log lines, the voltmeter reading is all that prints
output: **50** V
